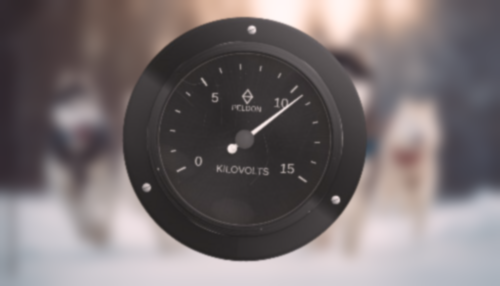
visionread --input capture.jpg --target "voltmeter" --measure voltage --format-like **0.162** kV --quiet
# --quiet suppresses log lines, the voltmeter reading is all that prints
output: **10.5** kV
